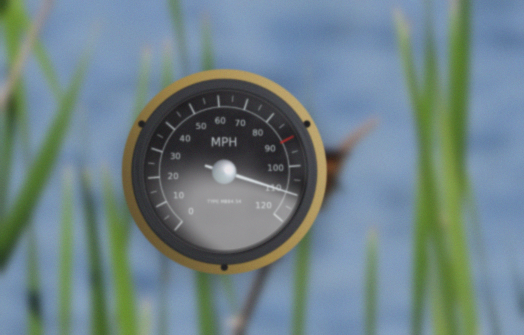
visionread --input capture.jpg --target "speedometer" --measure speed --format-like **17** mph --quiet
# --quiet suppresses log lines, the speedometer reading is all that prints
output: **110** mph
